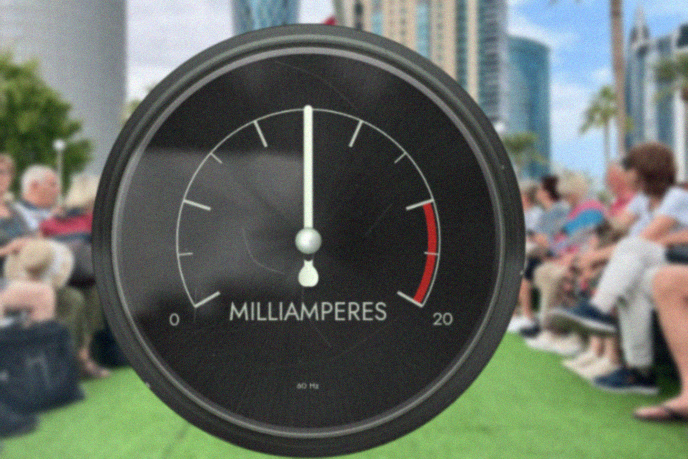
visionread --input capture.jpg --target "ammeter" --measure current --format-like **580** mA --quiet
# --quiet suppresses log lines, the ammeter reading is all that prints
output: **10** mA
